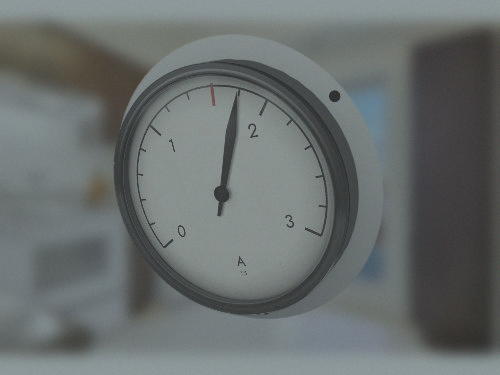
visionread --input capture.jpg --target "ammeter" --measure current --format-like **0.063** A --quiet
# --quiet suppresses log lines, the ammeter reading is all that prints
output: **1.8** A
